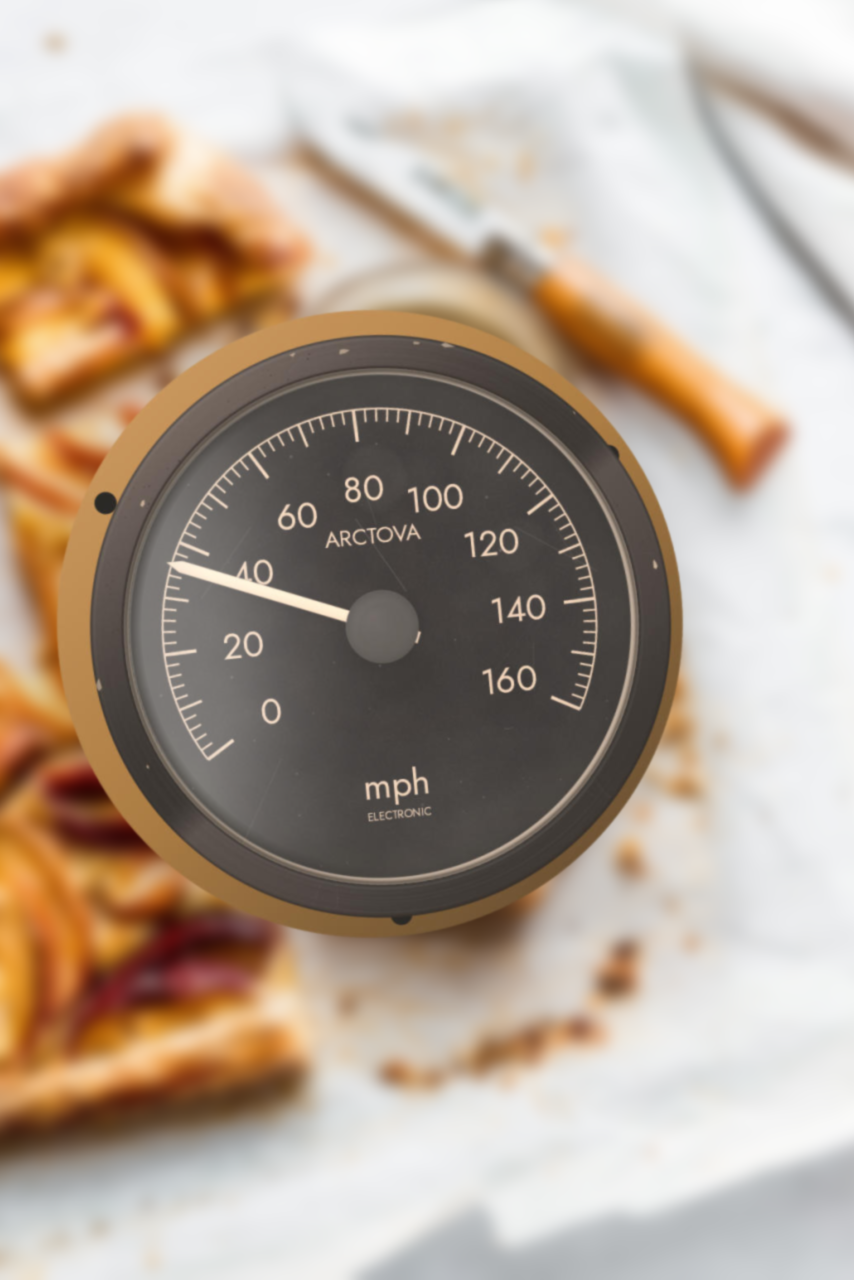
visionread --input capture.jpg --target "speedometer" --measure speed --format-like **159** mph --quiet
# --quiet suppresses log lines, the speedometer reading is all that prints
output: **36** mph
